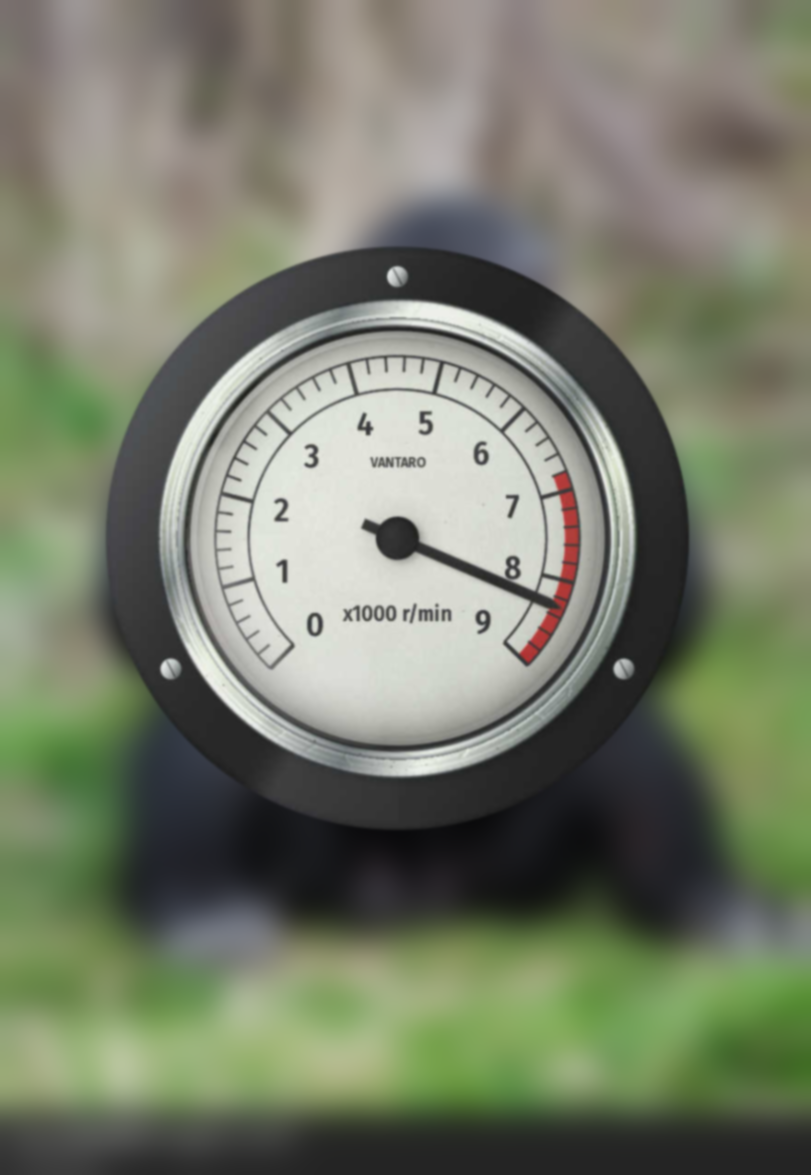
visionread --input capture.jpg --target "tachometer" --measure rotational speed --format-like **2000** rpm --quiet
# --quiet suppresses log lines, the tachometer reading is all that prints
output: **8300** rpm
